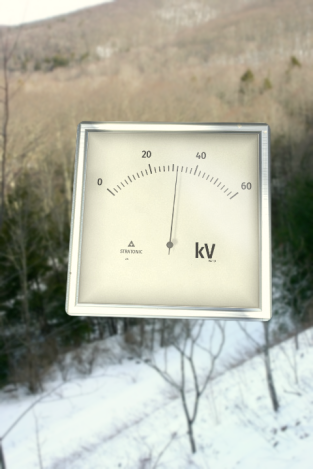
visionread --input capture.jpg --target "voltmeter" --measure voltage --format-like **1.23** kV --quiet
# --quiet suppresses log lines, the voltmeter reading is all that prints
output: **32** kV
